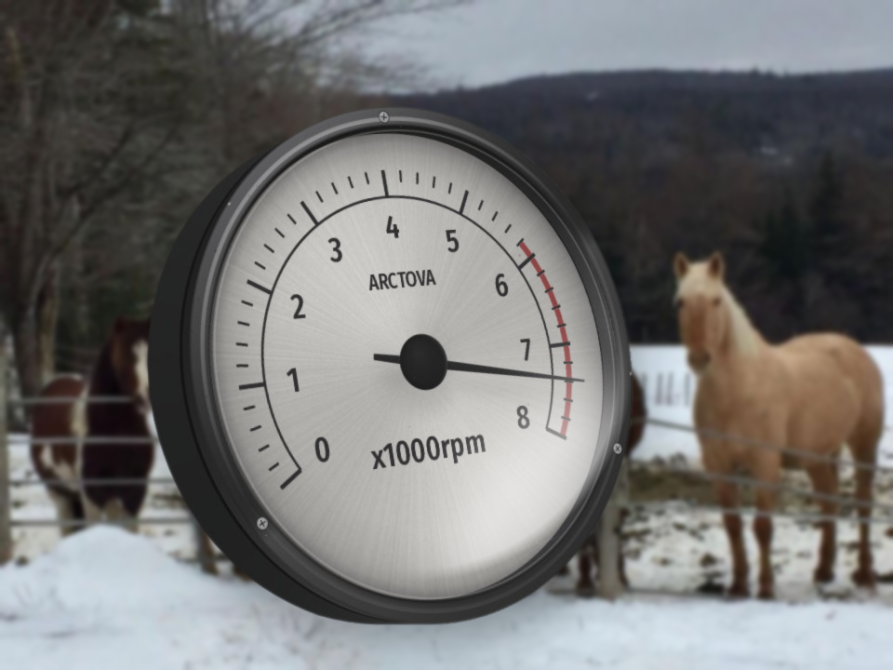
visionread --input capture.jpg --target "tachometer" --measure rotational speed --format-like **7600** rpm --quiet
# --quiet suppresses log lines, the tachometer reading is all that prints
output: **7400** rpm
